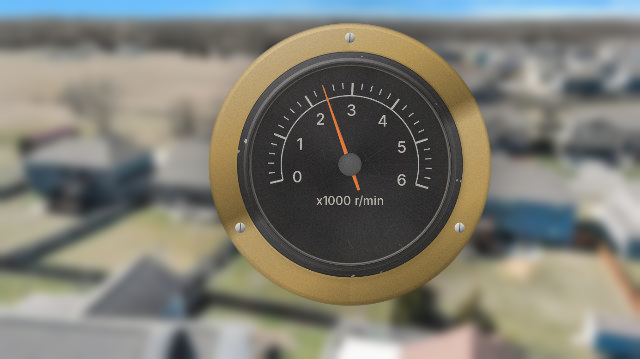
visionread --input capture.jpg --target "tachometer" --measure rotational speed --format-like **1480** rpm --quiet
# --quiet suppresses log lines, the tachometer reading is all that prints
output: **2400** rpm
